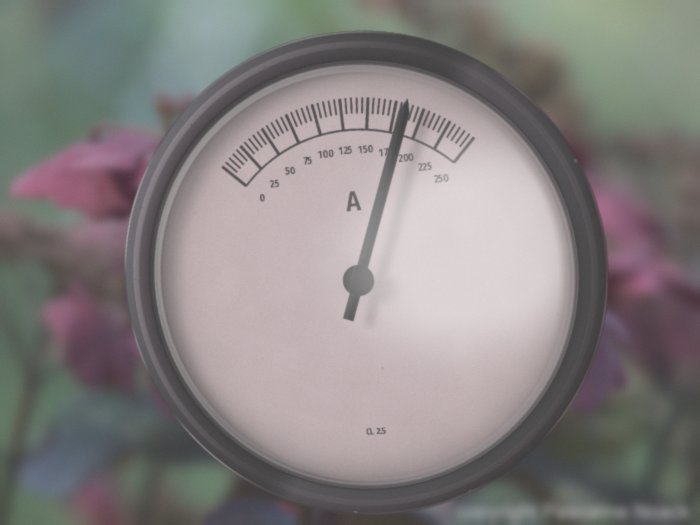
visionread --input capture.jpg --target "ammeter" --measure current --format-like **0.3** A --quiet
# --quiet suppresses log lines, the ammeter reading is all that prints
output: **185** A
